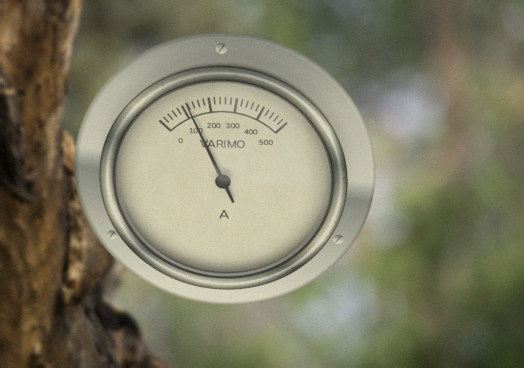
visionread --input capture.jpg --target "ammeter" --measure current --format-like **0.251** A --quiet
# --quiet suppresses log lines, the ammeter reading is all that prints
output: **120** A
